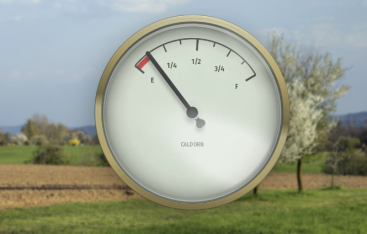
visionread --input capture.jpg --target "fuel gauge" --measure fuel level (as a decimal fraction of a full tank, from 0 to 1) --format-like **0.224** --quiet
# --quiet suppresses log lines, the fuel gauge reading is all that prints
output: **0.125**
